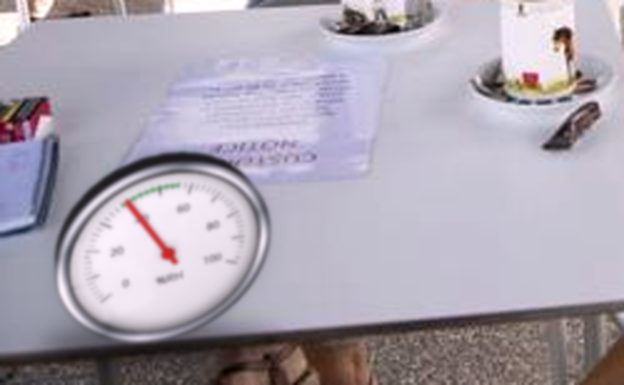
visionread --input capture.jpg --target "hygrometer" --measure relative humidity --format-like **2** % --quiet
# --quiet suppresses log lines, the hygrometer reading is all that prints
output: **40** %
